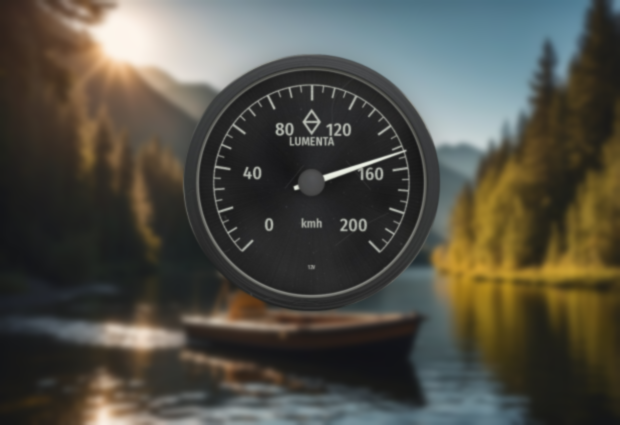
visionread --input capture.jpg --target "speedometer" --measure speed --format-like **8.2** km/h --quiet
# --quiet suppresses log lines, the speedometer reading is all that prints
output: **152.5** km/h
